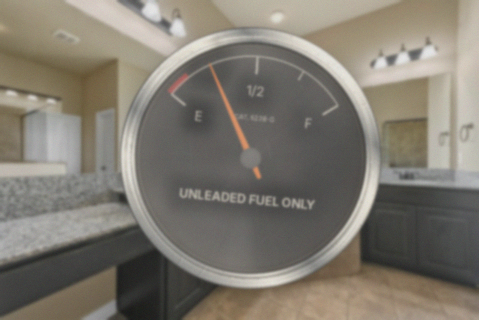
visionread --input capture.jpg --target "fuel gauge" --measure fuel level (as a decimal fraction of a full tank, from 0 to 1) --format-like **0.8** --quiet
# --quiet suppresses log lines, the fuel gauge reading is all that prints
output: **0.25**
